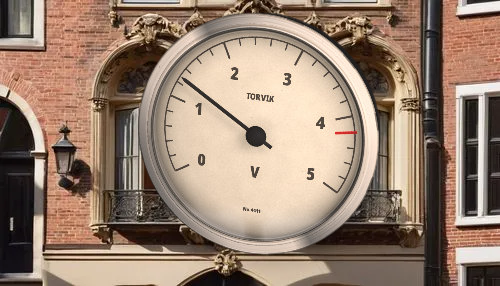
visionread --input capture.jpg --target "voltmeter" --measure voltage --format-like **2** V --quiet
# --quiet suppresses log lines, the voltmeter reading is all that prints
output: **1.3** V
